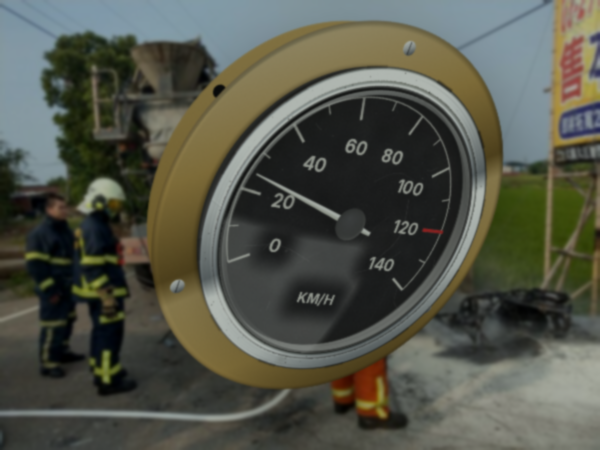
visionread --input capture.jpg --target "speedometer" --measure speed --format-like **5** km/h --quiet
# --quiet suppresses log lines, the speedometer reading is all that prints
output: **25** km/h
